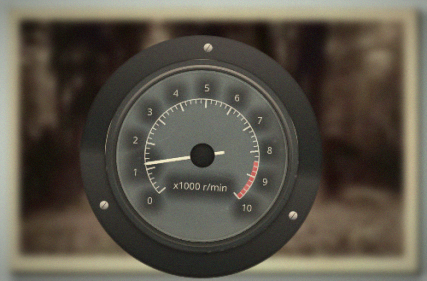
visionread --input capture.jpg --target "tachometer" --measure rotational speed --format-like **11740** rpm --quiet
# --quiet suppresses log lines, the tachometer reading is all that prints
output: **1200** rpm
